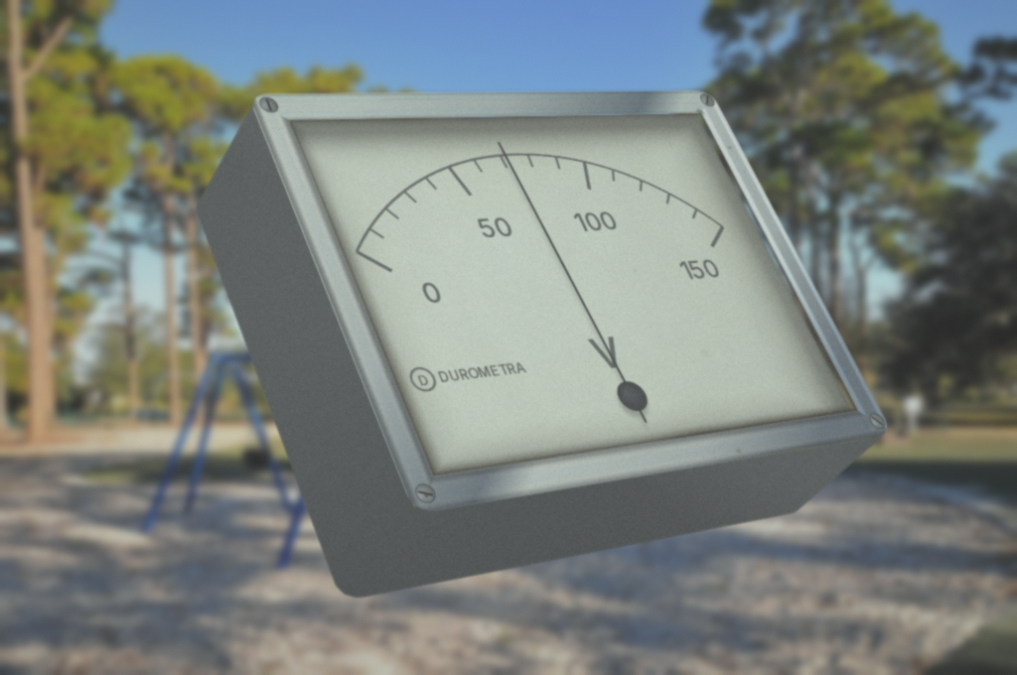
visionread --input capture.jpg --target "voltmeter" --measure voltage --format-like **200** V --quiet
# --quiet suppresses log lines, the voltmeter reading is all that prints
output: **70** V
